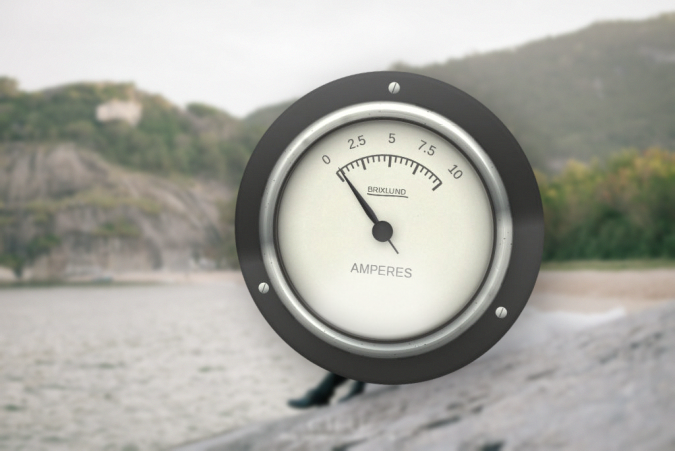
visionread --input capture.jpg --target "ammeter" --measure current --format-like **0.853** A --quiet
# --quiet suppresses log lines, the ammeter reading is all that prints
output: **0.5** A
